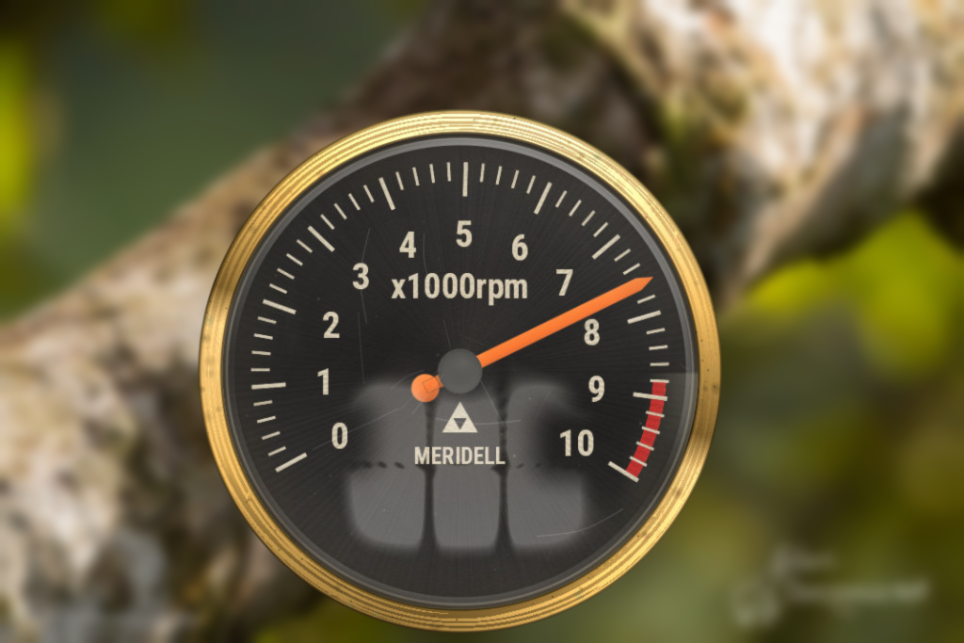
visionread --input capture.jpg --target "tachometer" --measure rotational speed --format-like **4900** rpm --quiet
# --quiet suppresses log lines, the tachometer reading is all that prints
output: **7600** rpm
